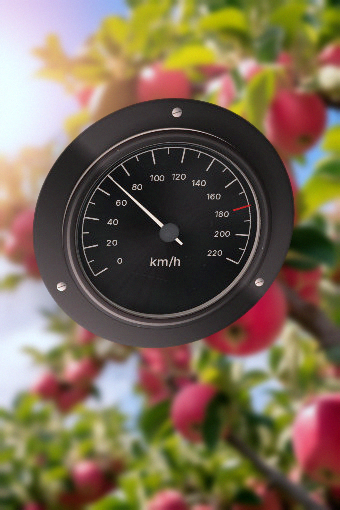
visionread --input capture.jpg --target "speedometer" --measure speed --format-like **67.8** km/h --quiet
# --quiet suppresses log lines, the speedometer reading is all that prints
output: **70** km/h
